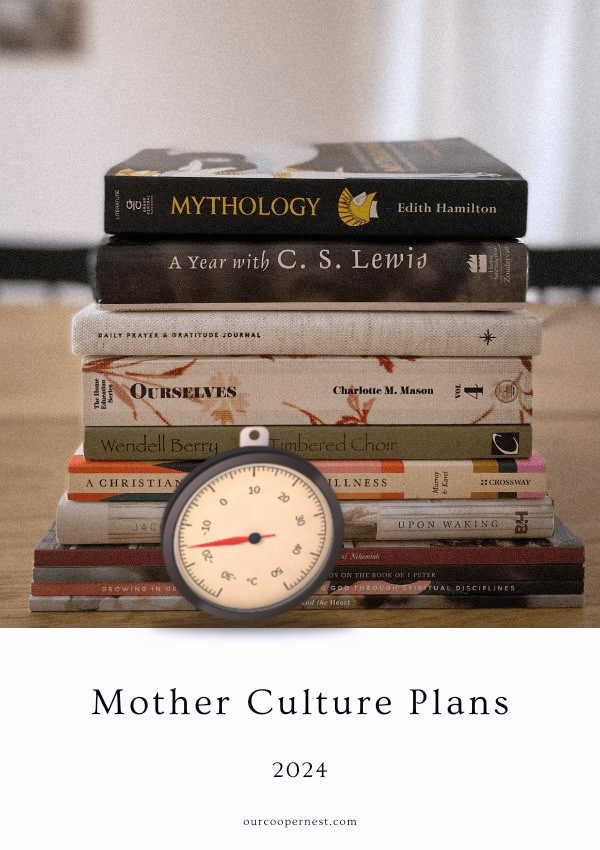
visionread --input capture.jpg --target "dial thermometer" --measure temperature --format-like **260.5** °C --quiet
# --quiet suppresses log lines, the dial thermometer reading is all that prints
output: **-15** °C
